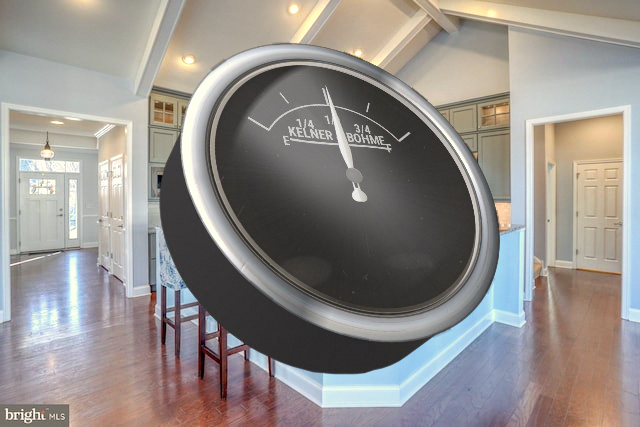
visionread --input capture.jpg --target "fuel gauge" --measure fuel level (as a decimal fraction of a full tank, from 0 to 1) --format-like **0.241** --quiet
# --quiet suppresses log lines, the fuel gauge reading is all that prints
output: **0.5**
